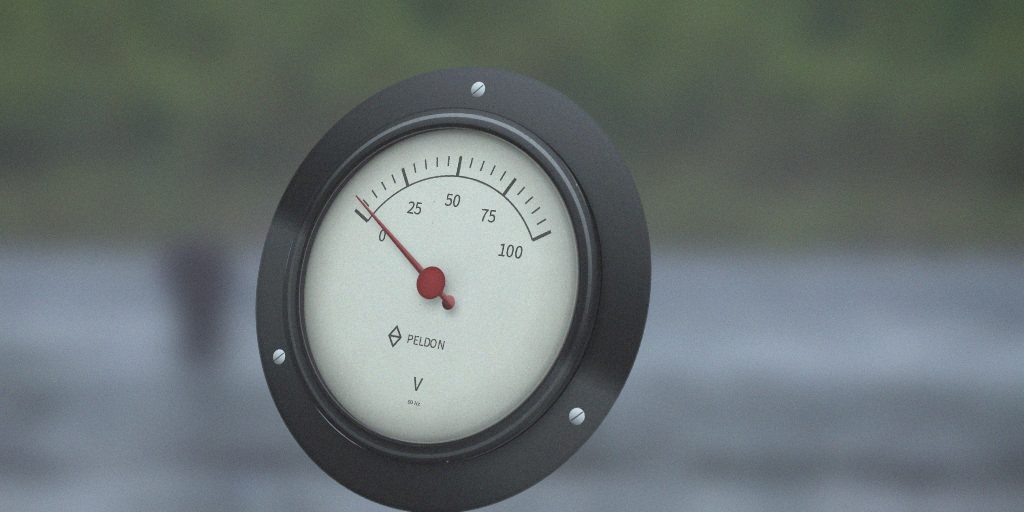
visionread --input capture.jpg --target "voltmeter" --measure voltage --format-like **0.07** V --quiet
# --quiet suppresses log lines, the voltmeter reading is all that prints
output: **5** V
